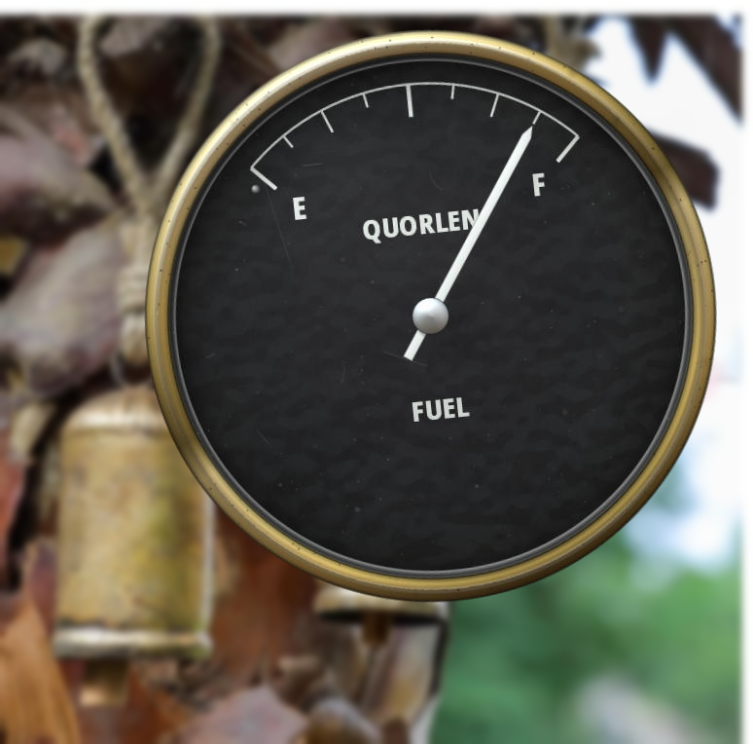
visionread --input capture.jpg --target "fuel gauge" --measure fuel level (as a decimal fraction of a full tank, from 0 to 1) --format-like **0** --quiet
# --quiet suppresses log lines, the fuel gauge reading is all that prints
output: **0.875**
